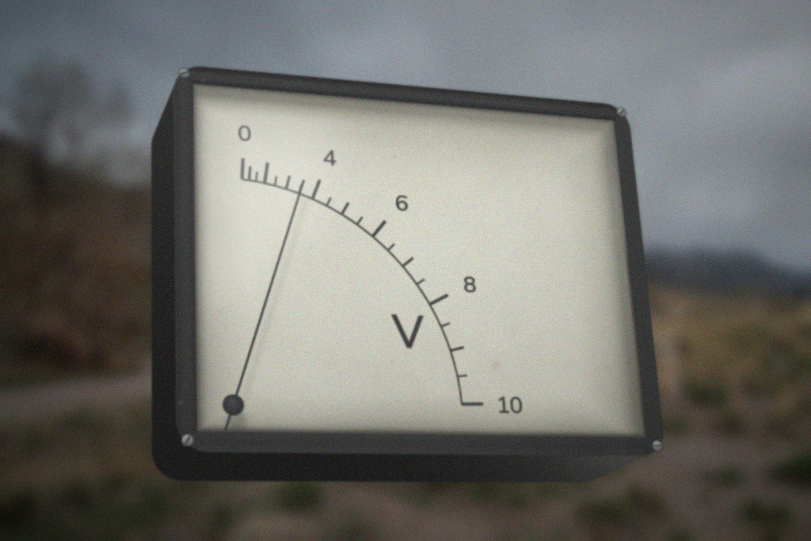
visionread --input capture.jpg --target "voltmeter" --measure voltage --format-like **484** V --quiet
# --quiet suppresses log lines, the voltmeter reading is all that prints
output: **3.5** V
